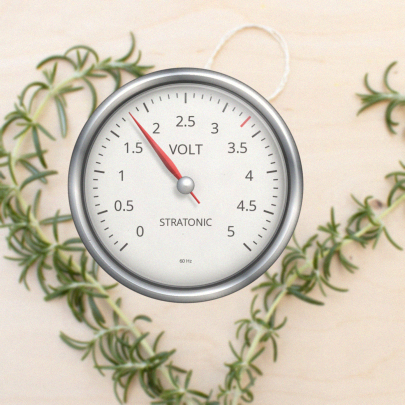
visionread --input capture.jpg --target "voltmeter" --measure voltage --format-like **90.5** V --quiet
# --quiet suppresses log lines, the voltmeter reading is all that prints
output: **1.8** V
